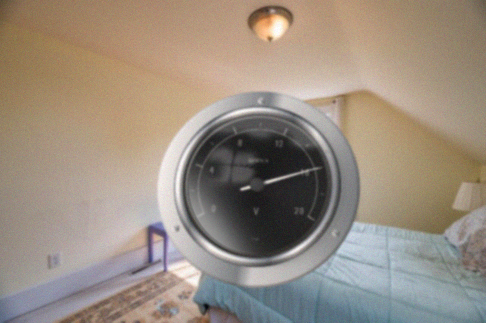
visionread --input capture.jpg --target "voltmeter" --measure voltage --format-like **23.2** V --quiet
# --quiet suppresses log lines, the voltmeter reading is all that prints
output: **16** V
